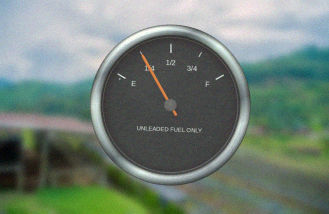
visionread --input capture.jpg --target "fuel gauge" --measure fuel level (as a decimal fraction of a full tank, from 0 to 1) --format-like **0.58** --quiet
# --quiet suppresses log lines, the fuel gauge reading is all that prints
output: **0.25**
